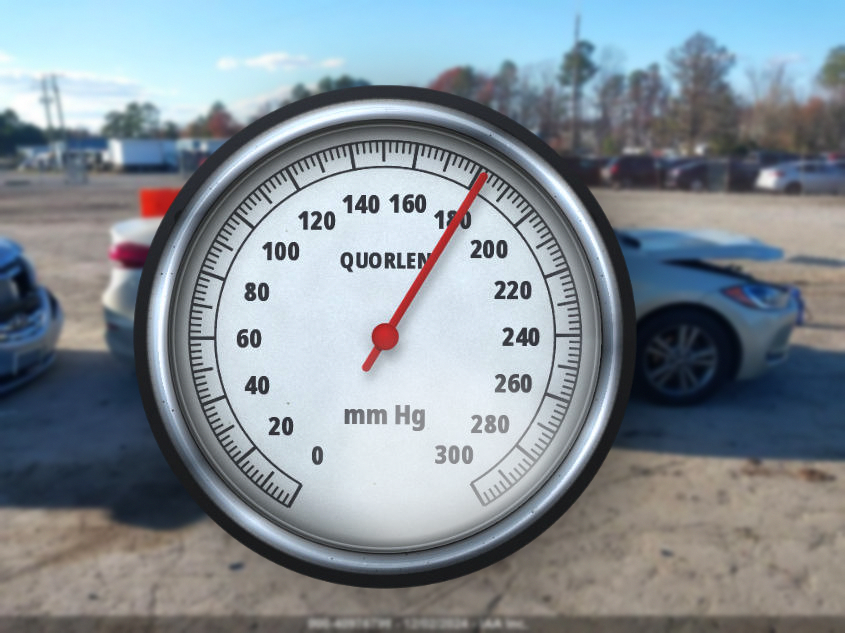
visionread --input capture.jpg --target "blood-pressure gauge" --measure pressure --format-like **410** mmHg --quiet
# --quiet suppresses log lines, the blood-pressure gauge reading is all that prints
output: **182** mmHg
